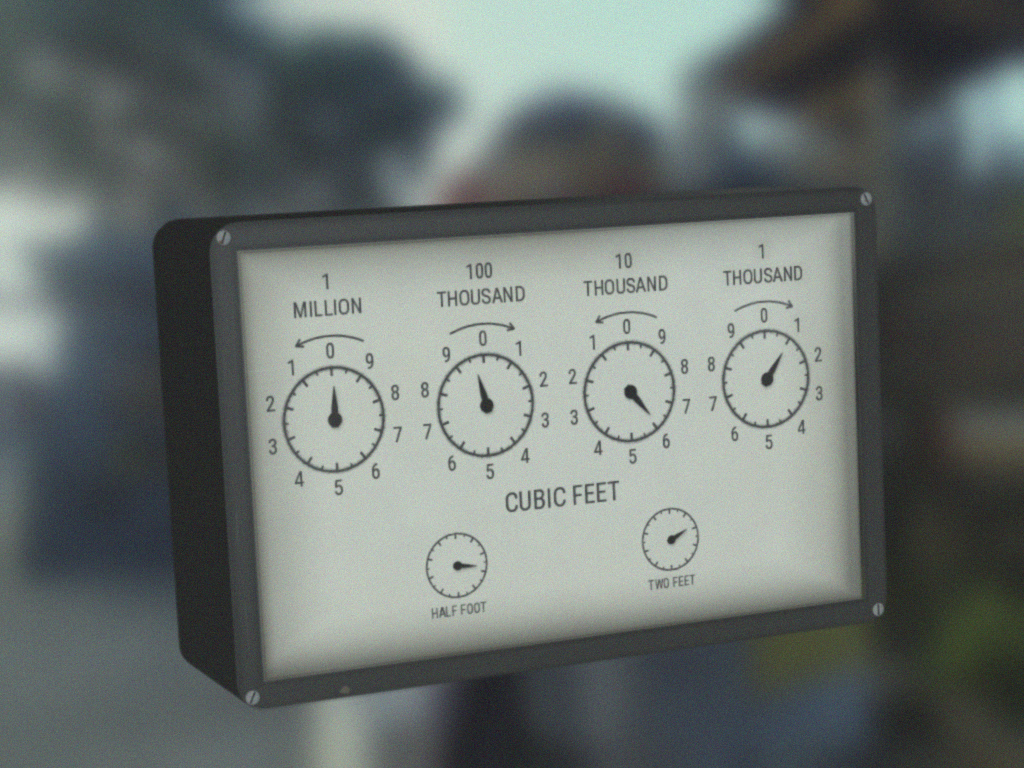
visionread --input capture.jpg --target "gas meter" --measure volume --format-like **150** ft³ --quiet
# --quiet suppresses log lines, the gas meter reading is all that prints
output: **996100** ft³
